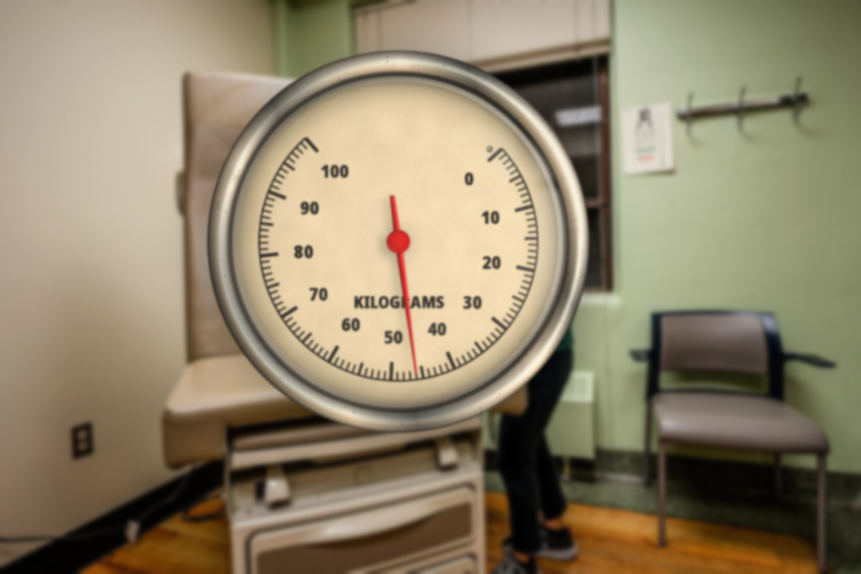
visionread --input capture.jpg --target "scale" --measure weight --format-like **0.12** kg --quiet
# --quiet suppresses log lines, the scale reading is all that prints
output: **46** kg
